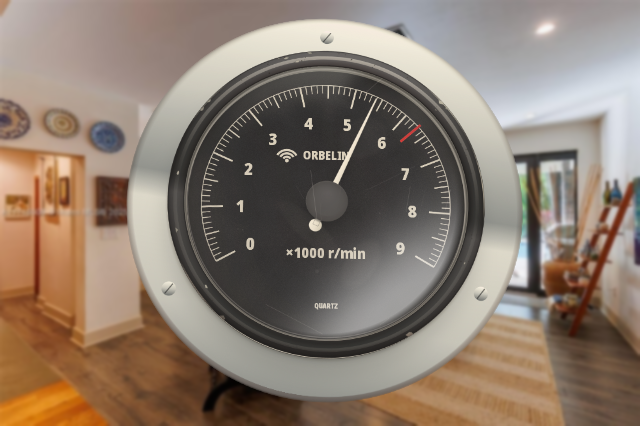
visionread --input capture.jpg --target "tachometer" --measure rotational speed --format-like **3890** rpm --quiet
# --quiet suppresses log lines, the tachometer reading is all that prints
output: **5400** rpm
